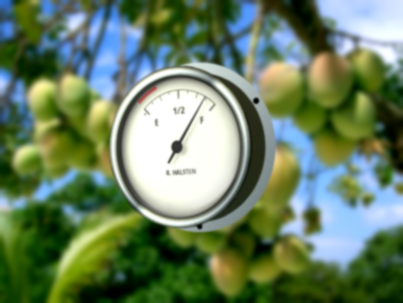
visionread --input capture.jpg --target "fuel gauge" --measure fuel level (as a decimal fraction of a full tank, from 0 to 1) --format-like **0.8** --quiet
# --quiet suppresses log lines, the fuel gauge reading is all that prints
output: **0.875**
